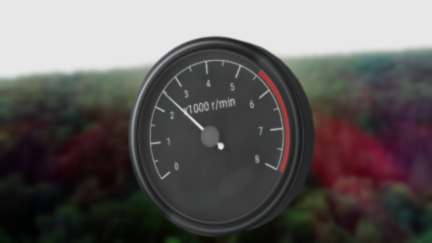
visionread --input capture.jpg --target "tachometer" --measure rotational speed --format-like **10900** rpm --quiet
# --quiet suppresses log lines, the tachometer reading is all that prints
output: **2500** rpm
